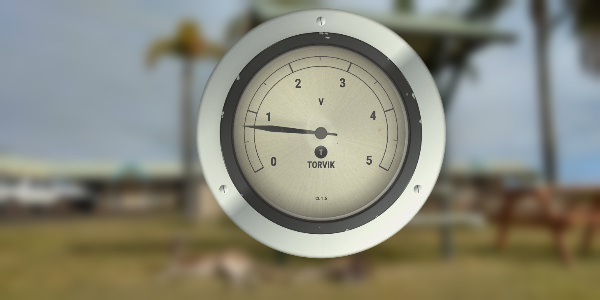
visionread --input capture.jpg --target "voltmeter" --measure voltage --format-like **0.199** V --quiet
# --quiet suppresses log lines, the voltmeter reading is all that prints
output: **0.75** V
